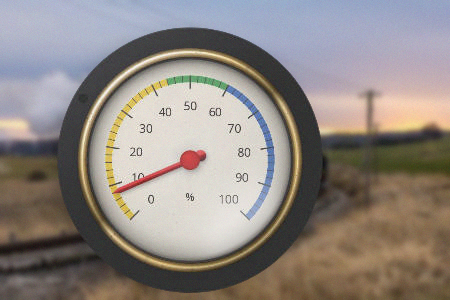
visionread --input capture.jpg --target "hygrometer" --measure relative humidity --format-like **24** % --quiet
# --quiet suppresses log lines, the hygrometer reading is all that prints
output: **8** %
